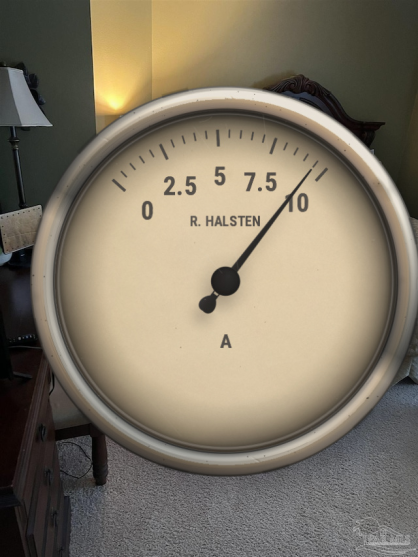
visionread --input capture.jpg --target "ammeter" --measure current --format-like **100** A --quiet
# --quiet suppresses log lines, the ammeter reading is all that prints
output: **9.5** A
